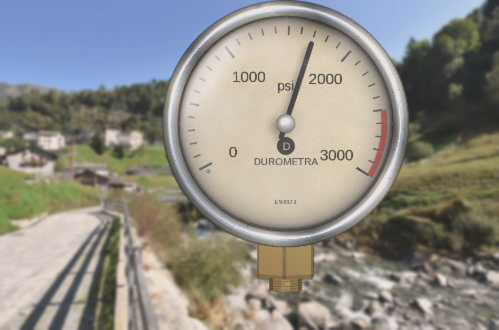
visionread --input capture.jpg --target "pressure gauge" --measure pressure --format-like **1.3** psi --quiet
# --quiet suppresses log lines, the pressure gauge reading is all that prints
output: **1700** psi
